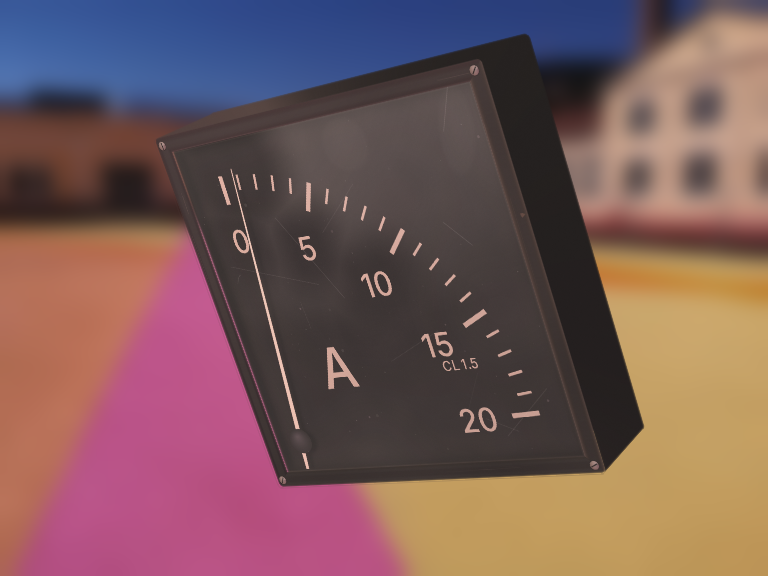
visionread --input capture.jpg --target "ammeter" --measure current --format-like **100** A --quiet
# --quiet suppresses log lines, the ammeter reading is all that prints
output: **1** A
